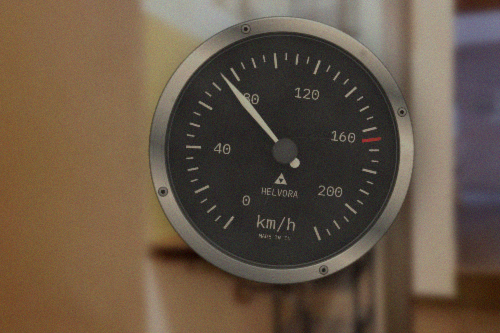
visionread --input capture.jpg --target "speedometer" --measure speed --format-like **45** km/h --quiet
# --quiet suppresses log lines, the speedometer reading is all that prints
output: **75** km/h
